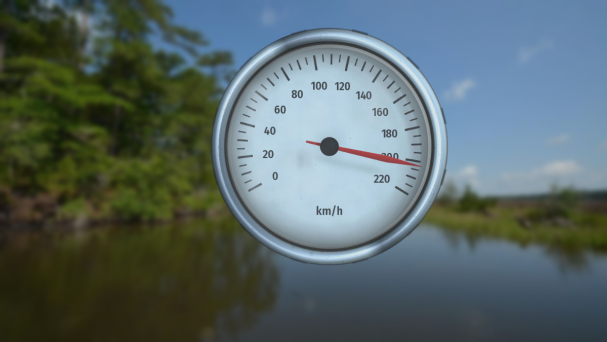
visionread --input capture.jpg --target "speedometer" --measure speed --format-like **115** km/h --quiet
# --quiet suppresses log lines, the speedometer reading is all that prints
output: **202.5** km/h
